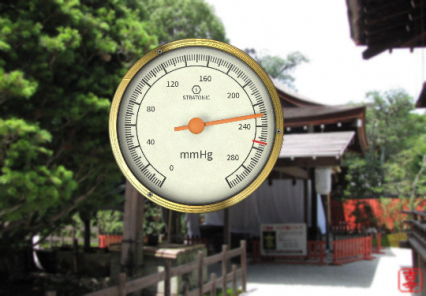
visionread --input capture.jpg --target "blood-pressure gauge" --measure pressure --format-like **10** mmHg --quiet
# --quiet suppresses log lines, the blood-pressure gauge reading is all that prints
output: **230** mmHg
